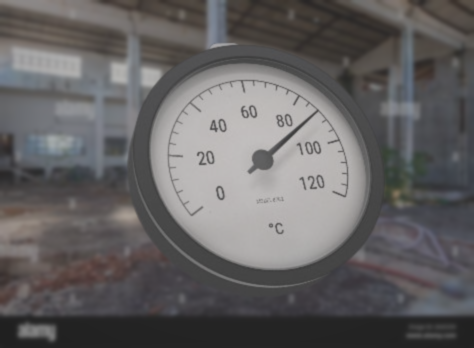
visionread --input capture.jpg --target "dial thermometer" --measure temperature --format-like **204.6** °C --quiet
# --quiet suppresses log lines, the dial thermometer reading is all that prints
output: **88** °C
